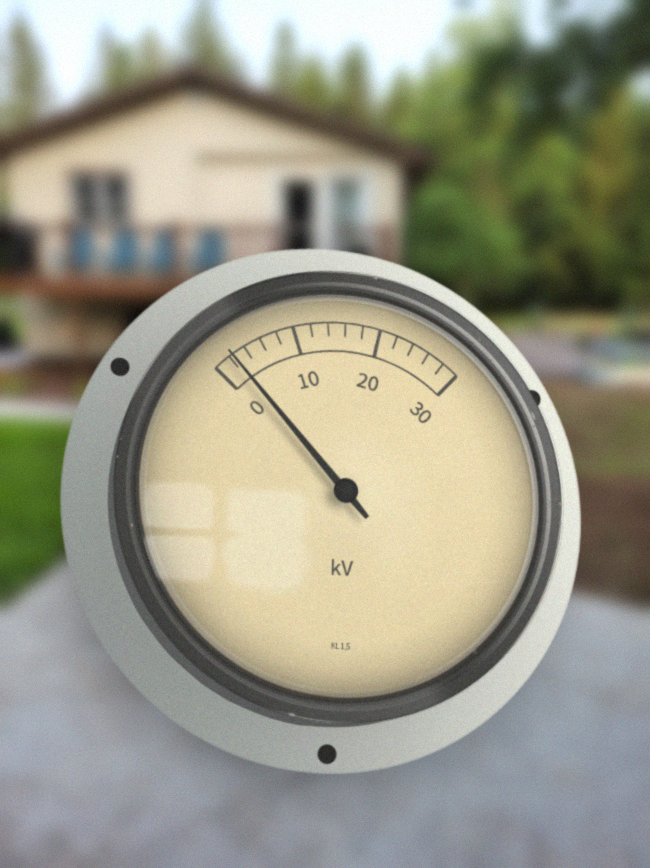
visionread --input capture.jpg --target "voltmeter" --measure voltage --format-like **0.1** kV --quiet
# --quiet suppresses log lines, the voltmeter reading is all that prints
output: **2** kV
